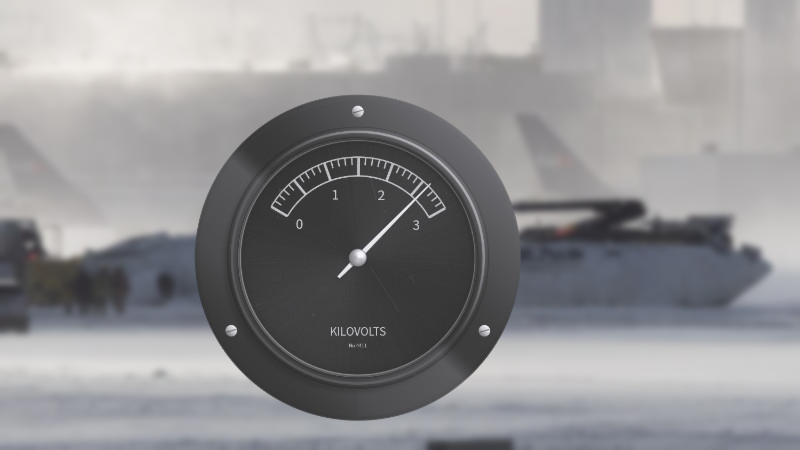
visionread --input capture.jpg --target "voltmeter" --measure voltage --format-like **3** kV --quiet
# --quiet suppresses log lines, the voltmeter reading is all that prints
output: **2.6** kV
